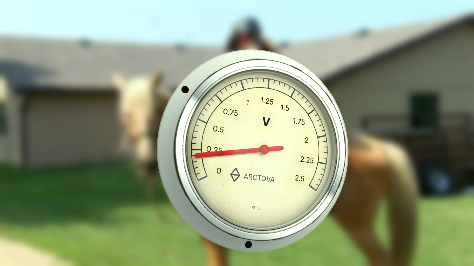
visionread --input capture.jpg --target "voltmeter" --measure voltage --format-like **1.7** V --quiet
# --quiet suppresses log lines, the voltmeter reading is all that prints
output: **0.2** V
